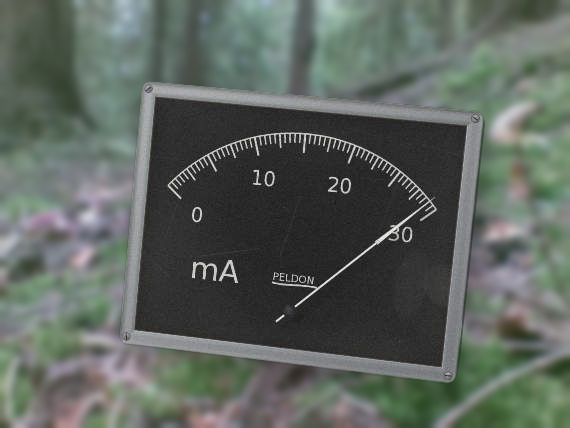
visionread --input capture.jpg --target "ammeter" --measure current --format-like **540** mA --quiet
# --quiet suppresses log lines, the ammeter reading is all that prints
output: **29** mA
